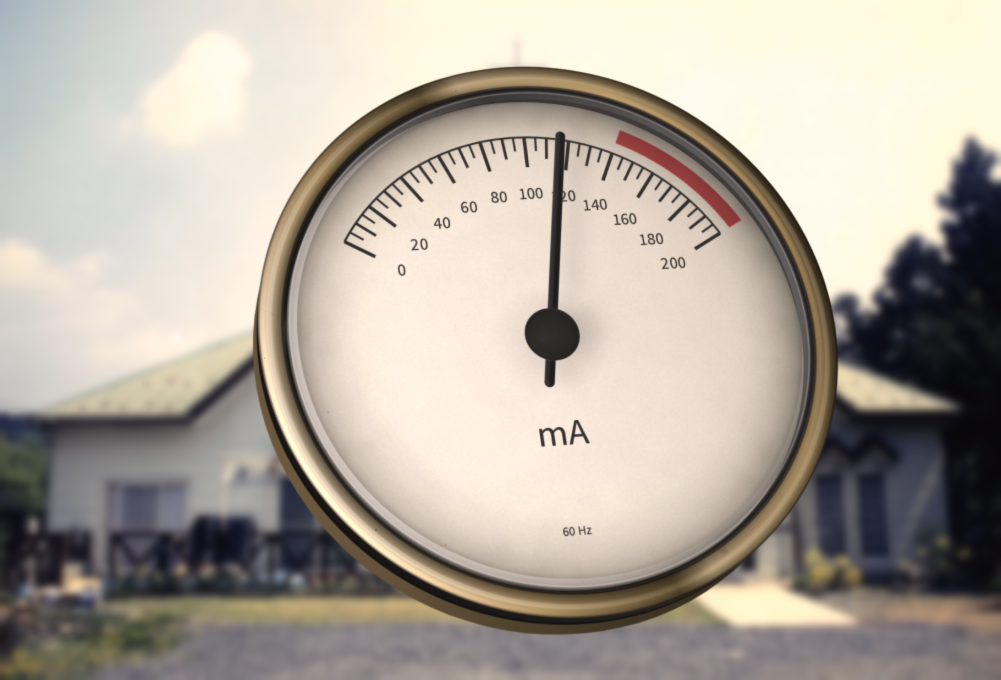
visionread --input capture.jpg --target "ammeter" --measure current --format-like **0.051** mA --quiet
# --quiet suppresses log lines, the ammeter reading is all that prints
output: **115** mA
